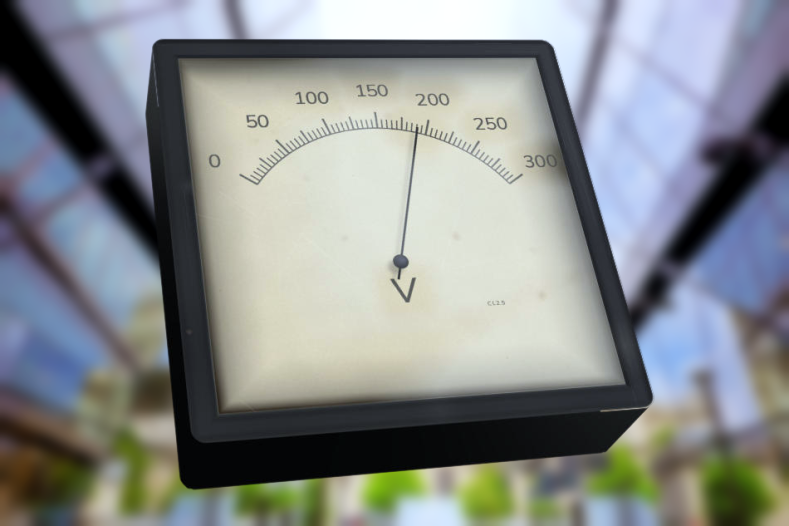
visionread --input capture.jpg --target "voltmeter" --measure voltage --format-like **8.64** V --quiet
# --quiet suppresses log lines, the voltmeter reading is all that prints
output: **190** V
